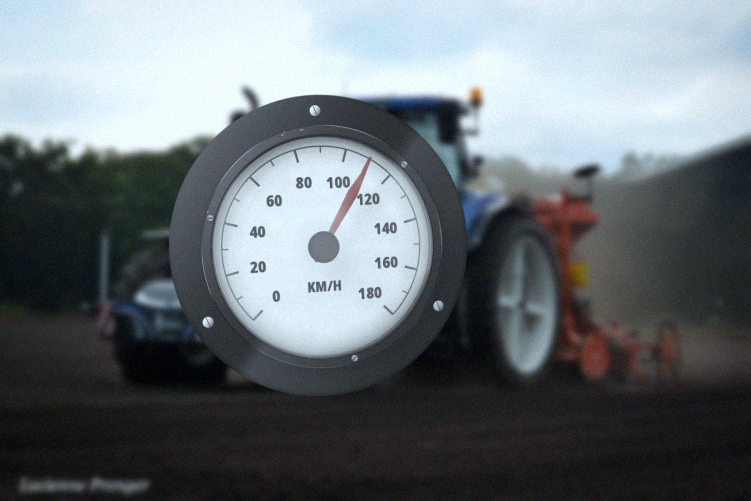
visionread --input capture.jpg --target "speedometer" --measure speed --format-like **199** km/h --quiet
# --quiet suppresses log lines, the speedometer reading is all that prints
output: **110** km/h
